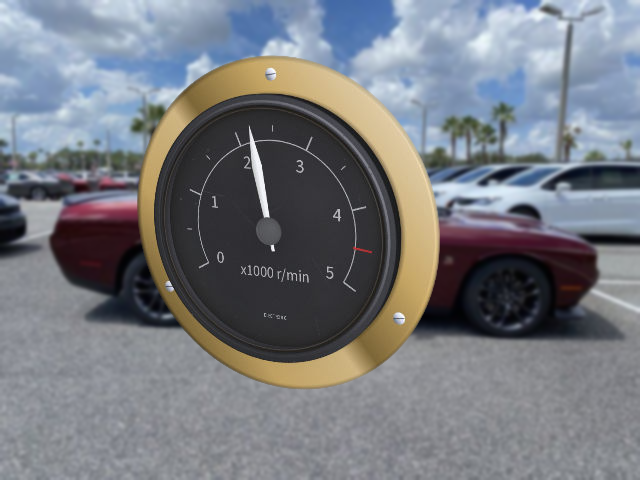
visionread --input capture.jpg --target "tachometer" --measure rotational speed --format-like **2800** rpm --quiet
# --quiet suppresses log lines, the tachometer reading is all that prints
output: **2250** rpm
